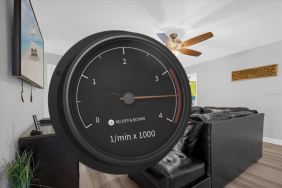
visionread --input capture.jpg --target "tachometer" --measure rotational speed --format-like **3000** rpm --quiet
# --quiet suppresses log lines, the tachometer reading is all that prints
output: **3500** rpm
